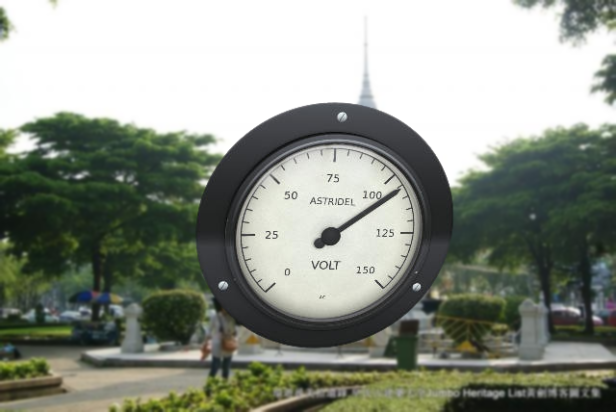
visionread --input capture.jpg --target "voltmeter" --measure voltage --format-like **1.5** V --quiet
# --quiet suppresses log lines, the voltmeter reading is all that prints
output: **105** V
